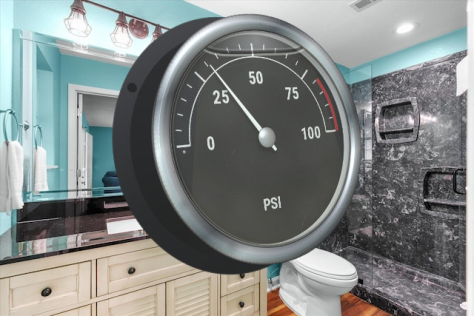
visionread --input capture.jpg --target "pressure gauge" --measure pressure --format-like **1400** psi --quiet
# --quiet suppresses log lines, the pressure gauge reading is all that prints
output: **30** psi
